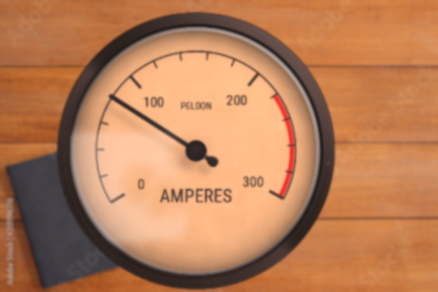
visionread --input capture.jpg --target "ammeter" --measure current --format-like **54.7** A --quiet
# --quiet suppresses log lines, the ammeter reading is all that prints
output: **80** A
